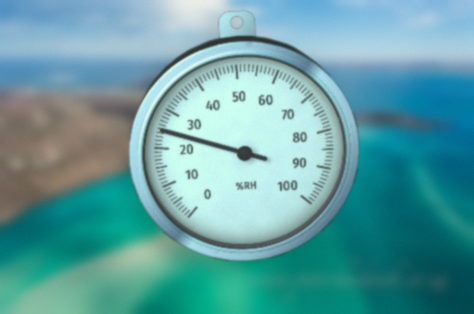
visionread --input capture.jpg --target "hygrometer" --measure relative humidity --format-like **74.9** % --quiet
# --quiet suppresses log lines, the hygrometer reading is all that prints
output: **25** %
